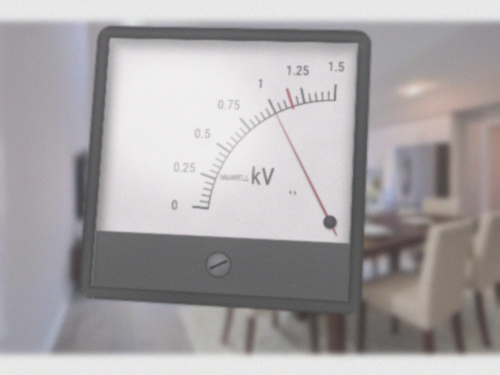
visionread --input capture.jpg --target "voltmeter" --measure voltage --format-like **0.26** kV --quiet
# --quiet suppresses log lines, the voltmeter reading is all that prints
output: **1** kV
